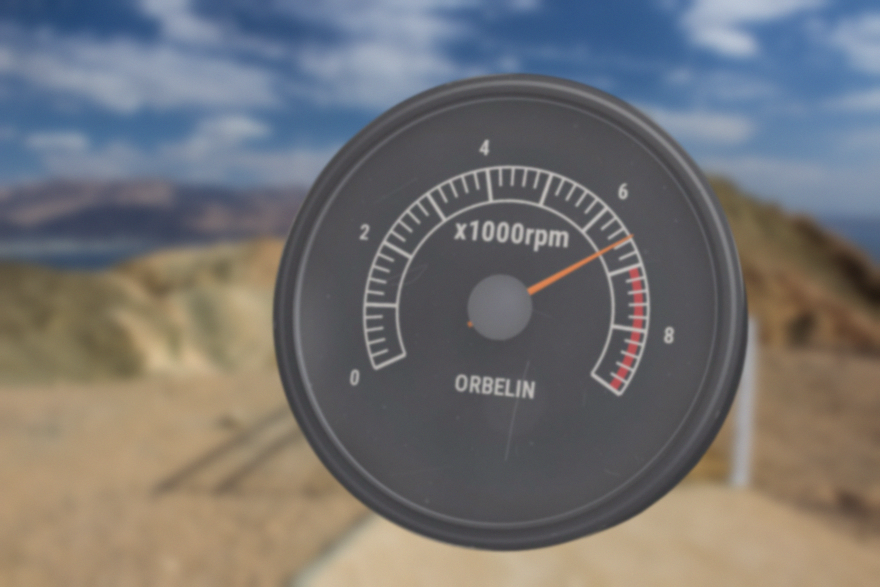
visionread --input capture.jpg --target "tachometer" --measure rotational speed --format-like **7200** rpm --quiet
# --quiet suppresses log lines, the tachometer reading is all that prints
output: **6600** rpm
